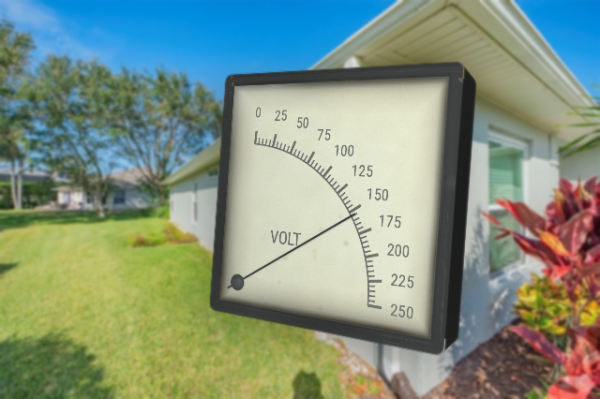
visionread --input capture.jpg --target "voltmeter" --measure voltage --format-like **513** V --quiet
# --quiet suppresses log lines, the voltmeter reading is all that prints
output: **155** V
